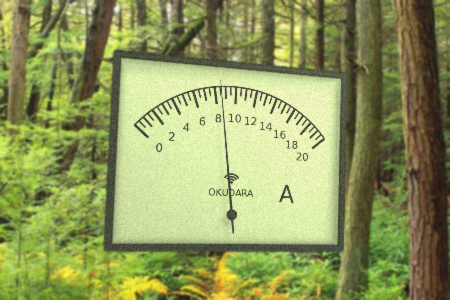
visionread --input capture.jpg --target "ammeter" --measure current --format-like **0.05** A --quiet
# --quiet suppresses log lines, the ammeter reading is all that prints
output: **8.5** A
